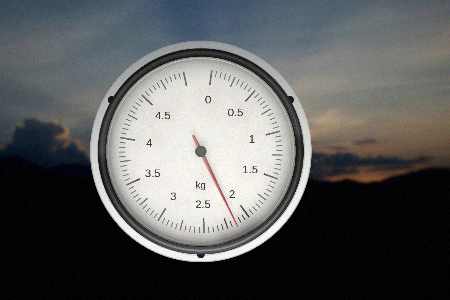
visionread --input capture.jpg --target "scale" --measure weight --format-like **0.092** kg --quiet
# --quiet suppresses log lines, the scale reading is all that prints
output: **2.15** kg
